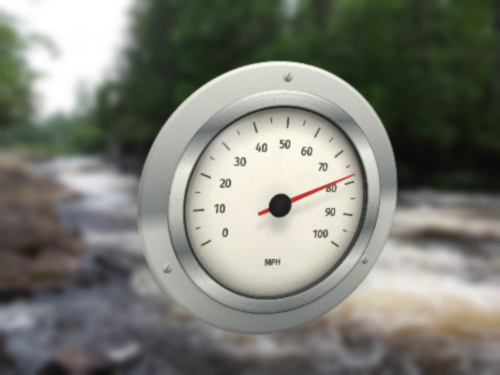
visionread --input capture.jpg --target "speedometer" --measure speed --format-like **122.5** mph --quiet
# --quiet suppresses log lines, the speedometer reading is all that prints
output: **77.5** mph
